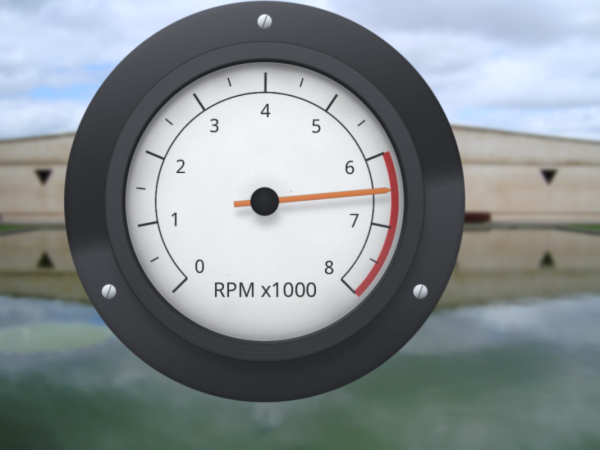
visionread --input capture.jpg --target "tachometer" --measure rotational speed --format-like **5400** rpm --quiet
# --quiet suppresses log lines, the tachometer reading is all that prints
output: **6500** rpm
